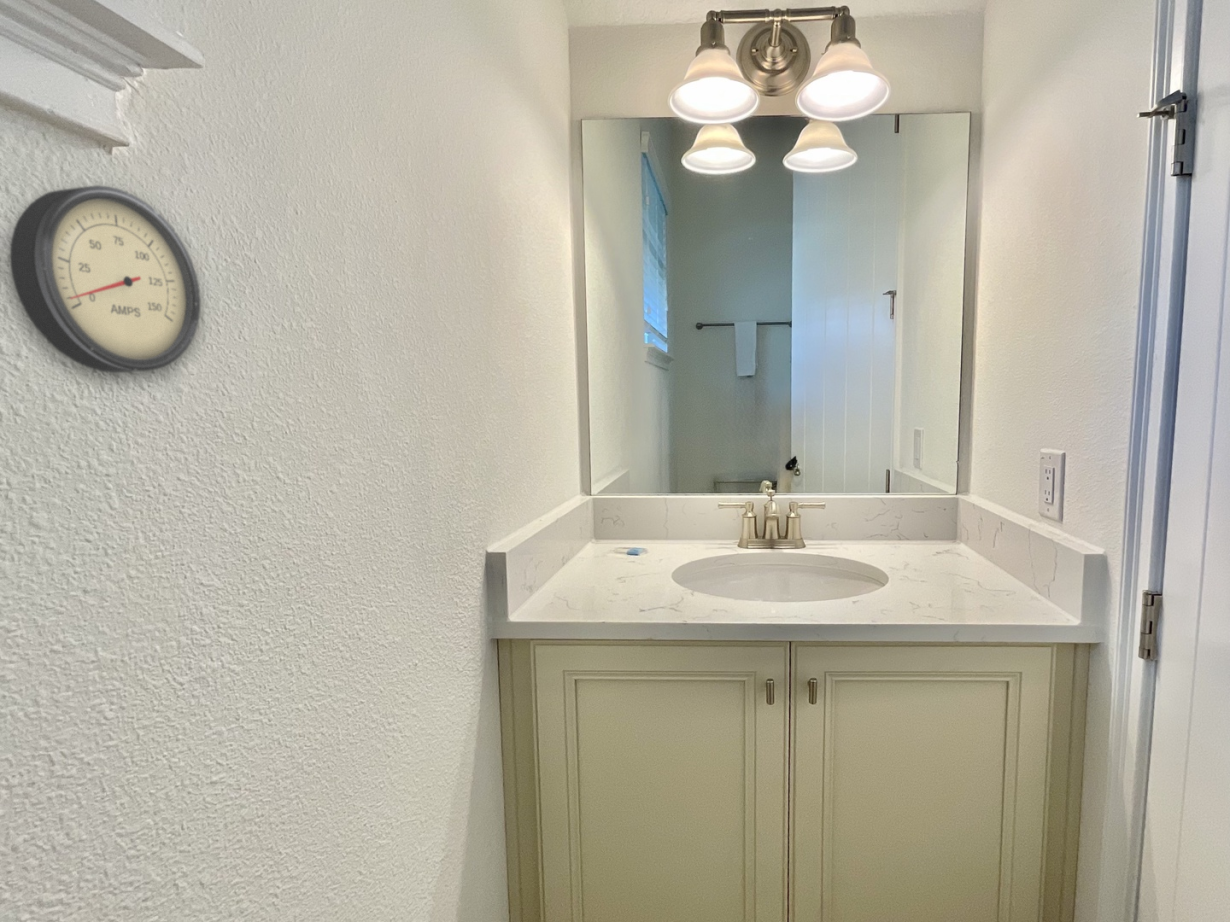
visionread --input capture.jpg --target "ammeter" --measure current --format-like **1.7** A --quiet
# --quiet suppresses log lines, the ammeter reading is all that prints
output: **5** A
